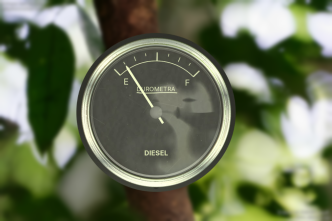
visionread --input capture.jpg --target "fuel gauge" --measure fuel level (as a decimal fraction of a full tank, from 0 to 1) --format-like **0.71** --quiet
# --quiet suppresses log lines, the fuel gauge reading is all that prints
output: **0.125**
